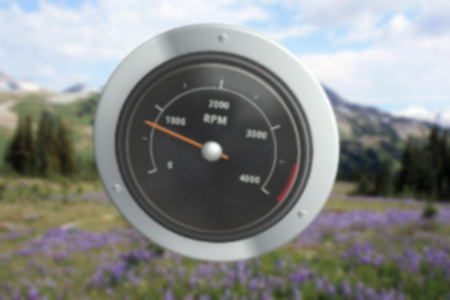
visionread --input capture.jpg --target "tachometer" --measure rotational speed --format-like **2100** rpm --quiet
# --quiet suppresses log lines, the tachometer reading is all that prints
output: **750** rpm
